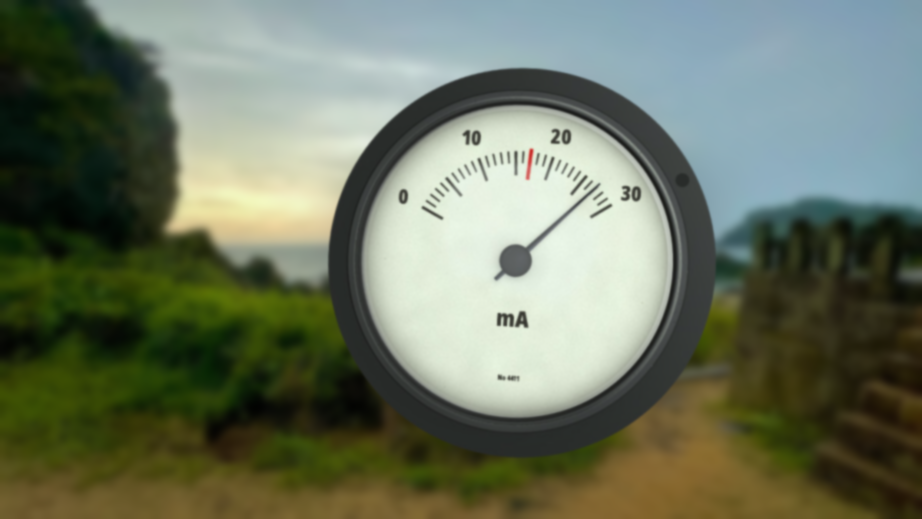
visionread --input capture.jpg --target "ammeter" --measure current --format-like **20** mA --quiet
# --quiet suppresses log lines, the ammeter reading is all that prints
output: **27** mA
